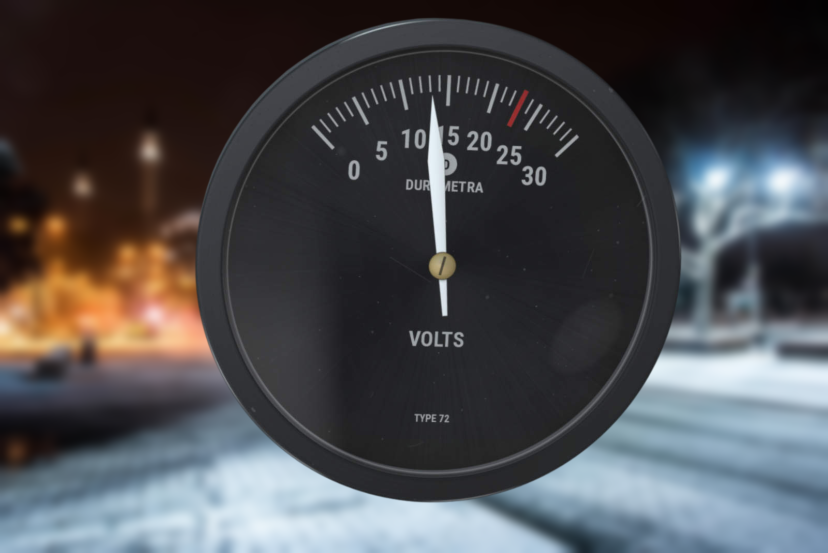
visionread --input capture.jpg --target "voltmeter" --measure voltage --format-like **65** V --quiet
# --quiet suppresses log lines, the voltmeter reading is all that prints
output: **13** V
